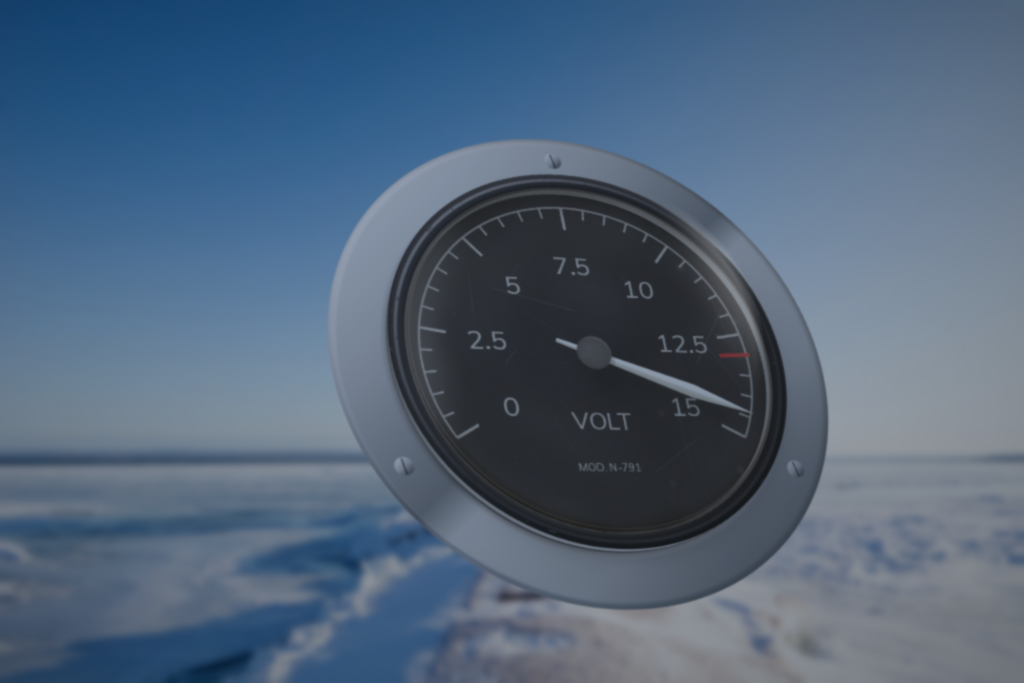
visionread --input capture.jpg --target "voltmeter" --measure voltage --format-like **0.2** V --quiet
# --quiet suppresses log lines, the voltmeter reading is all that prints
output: **14.5** V
